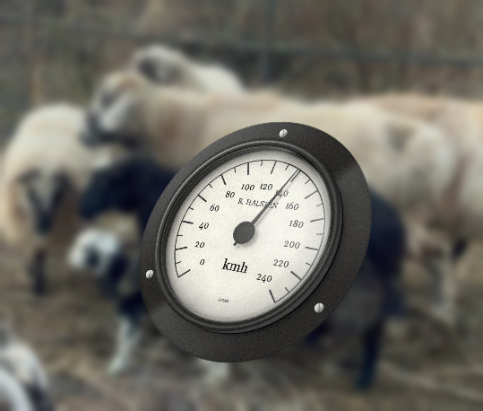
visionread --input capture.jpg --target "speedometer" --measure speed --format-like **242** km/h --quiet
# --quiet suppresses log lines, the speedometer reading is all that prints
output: **140** km/h
